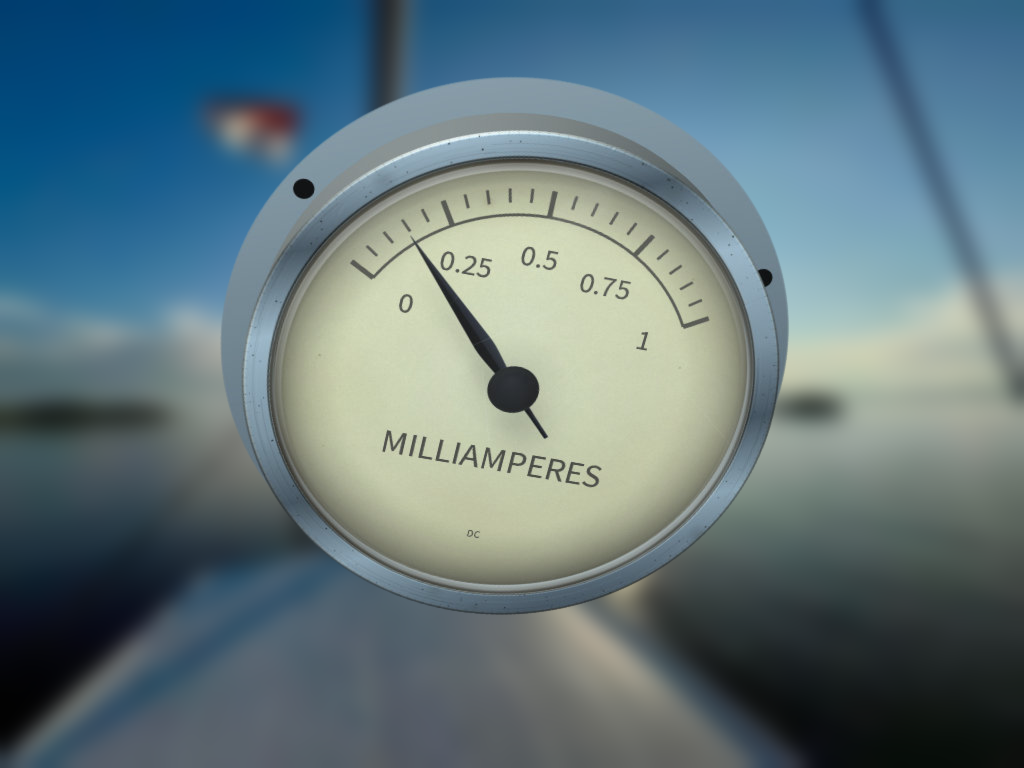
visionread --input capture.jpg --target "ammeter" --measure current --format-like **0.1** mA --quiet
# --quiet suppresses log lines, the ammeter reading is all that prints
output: **0.15** mA
